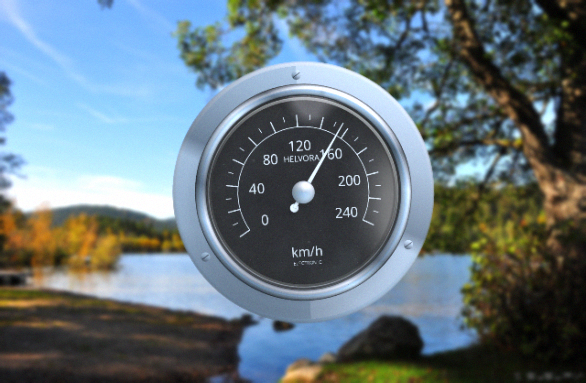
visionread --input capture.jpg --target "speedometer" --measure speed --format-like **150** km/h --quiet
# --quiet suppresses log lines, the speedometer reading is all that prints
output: **155** km/h
